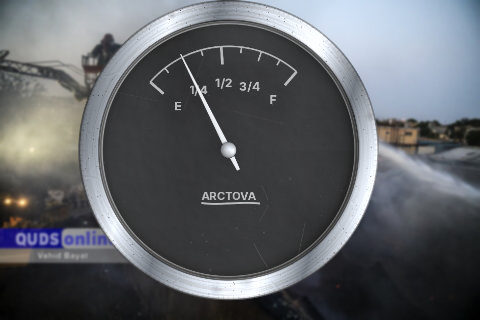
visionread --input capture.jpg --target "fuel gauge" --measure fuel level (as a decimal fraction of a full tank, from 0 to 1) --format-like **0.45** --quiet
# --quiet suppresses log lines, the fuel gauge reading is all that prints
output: **0.25**
